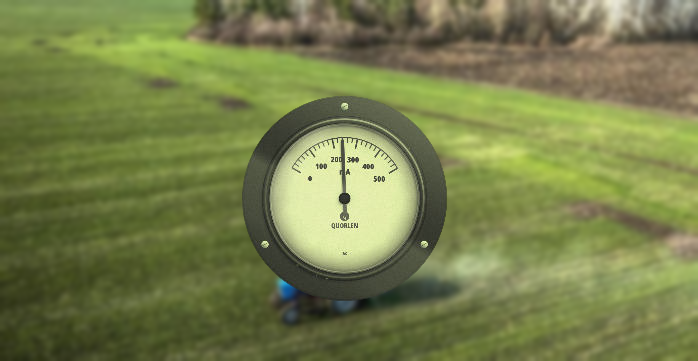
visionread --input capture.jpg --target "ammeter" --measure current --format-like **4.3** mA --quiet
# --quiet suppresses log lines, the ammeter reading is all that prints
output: **240** mA
